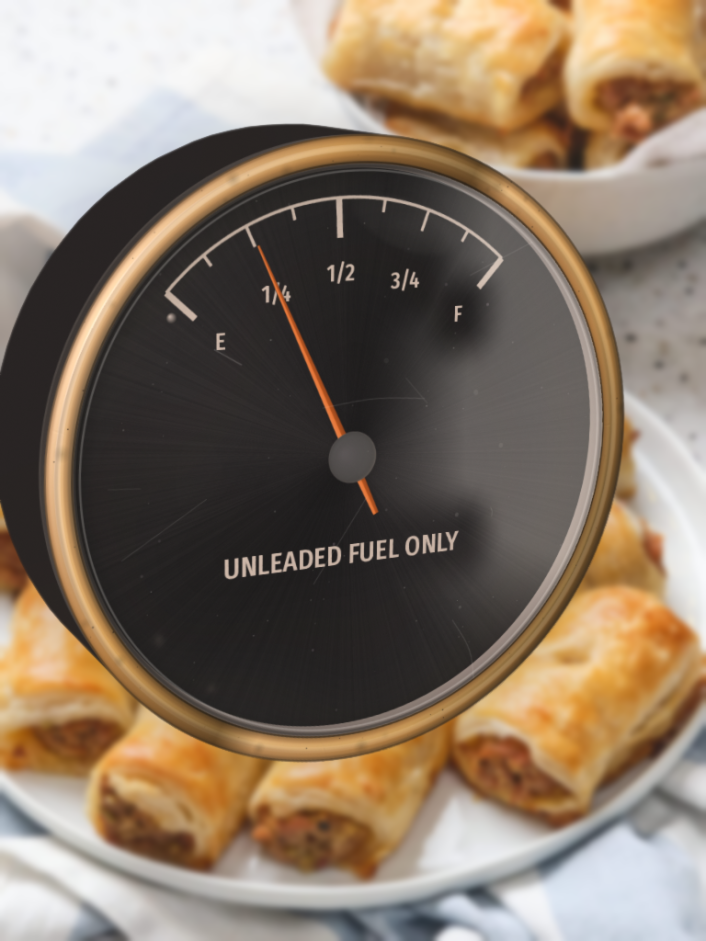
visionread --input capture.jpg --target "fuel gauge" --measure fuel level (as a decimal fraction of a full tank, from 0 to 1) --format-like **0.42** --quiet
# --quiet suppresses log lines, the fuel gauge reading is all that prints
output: **0.25**
